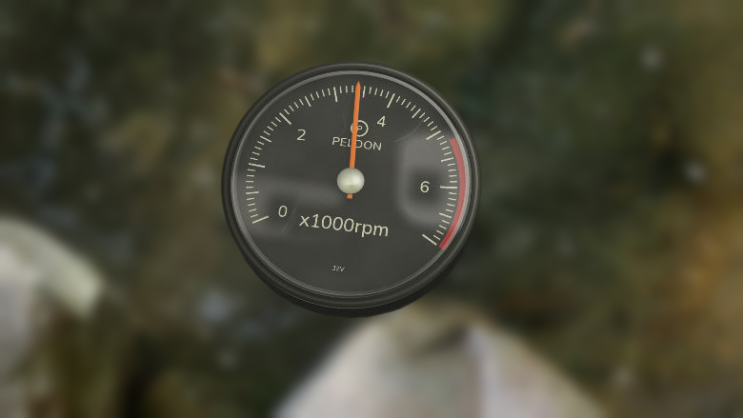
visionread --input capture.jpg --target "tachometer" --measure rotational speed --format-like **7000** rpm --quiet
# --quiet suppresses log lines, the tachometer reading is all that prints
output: **3400** rpm
